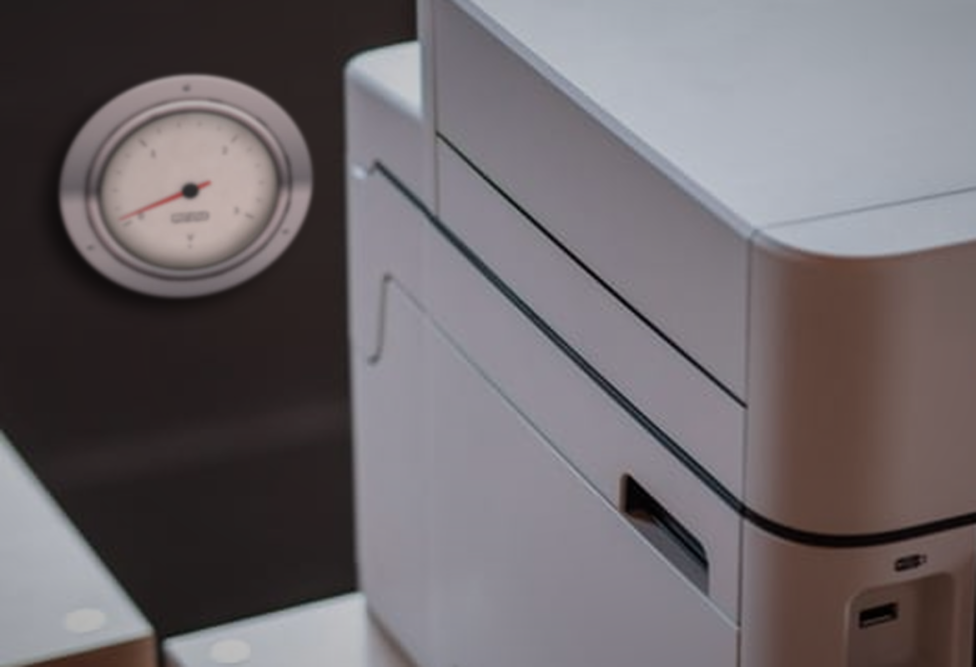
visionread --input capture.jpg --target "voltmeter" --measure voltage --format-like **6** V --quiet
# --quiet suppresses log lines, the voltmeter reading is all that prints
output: **0.1** V
